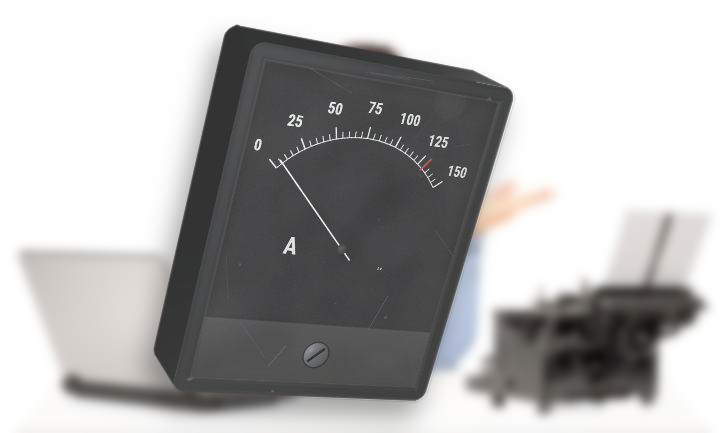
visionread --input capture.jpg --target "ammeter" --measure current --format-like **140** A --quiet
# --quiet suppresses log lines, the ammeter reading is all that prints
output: **5** A
